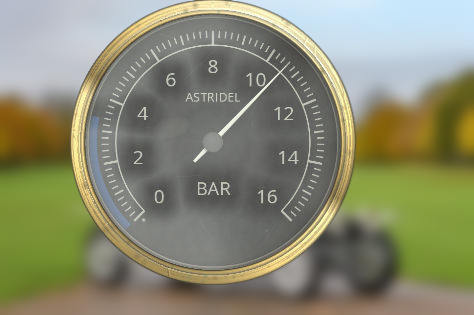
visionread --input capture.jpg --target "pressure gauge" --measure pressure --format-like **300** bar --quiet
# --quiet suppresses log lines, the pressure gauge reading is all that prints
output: **10.6** bar
